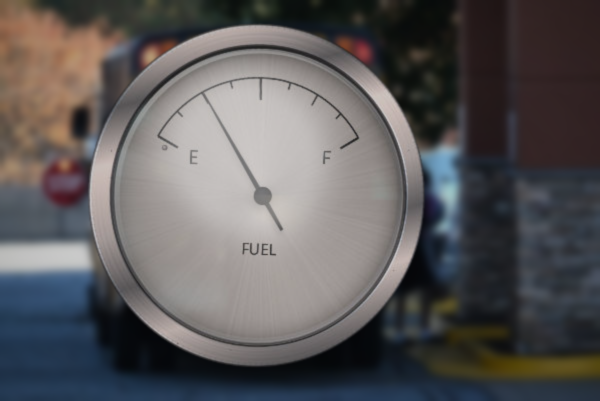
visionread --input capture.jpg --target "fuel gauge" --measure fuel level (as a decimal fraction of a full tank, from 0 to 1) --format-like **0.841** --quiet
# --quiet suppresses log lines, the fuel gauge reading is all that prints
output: **0.25**
